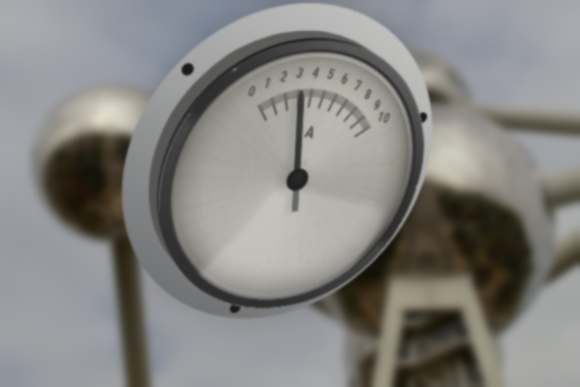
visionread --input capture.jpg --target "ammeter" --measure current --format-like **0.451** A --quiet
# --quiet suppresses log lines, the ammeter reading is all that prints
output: **3** A
